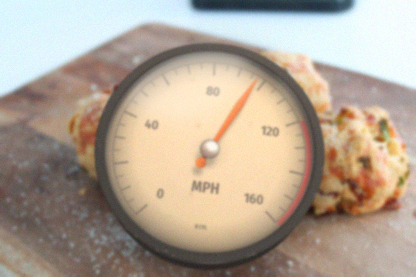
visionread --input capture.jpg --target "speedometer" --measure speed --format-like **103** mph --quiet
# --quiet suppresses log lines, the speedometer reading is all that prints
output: **97.5** mph
